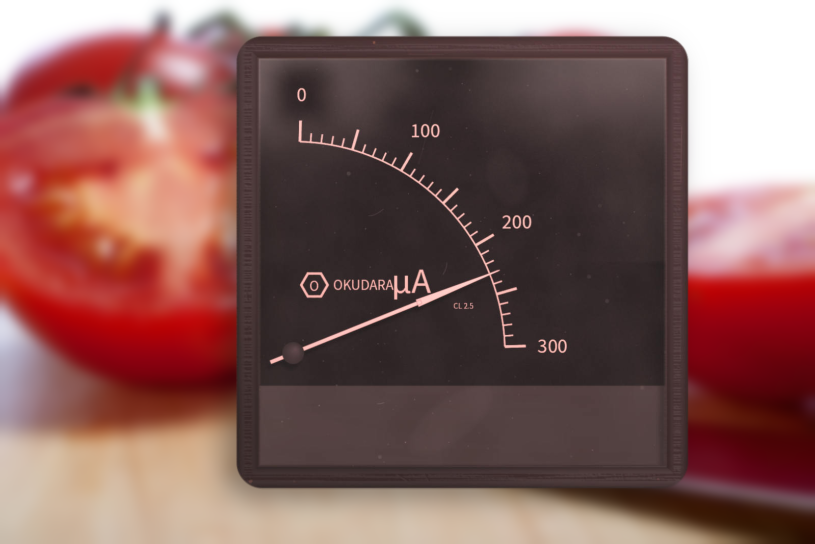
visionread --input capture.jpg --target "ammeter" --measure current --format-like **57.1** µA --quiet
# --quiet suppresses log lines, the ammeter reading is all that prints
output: **230** µA
